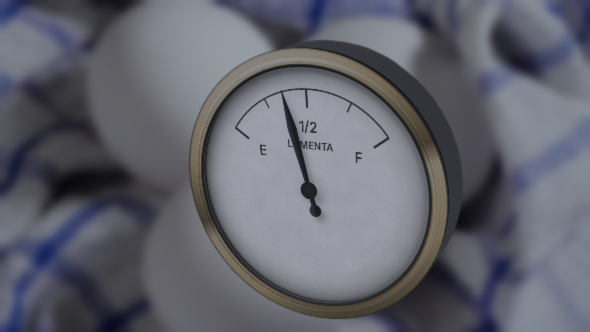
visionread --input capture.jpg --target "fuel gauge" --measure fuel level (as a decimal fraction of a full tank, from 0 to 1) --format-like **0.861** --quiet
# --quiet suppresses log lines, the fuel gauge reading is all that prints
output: **0.375**
